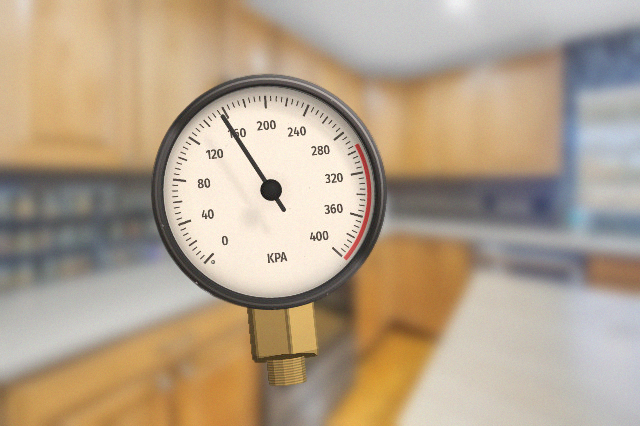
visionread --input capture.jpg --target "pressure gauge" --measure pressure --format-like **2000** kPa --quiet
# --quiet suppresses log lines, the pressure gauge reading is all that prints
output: **155** kPa
